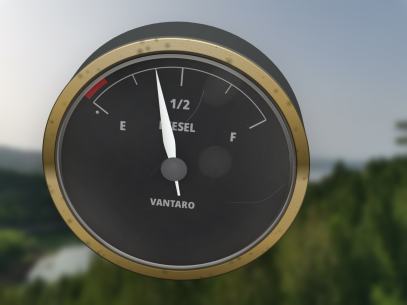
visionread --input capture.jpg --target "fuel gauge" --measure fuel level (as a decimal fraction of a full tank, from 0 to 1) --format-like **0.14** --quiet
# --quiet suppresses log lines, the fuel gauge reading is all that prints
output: **0.375**
